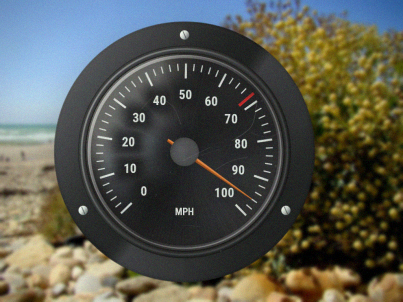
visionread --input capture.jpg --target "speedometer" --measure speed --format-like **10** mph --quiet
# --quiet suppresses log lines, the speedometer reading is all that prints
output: **96** mph
